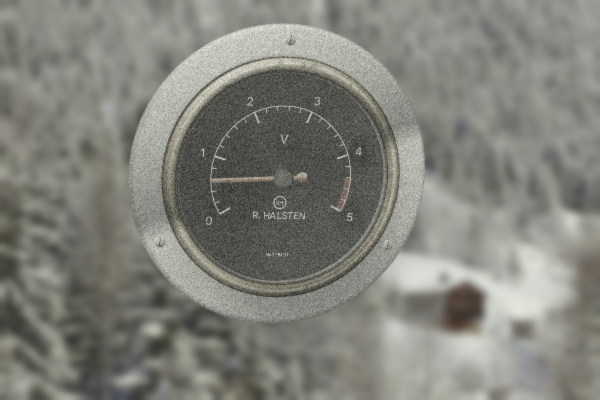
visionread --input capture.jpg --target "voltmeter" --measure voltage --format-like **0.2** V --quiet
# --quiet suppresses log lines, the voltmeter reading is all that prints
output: **0.6** V
